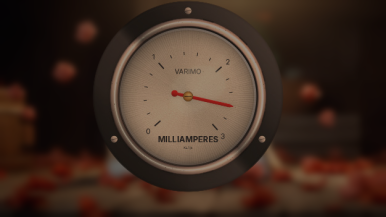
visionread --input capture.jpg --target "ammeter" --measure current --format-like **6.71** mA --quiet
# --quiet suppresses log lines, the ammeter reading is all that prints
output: **2.6** mA
